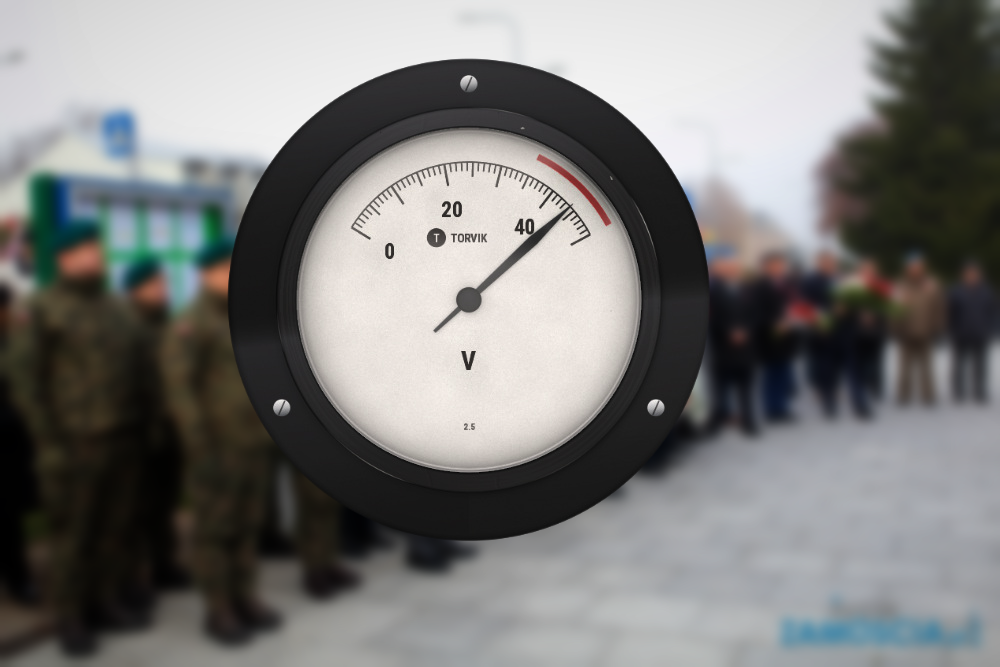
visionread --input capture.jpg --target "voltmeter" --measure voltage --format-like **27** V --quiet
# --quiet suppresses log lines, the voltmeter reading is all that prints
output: **44** V
